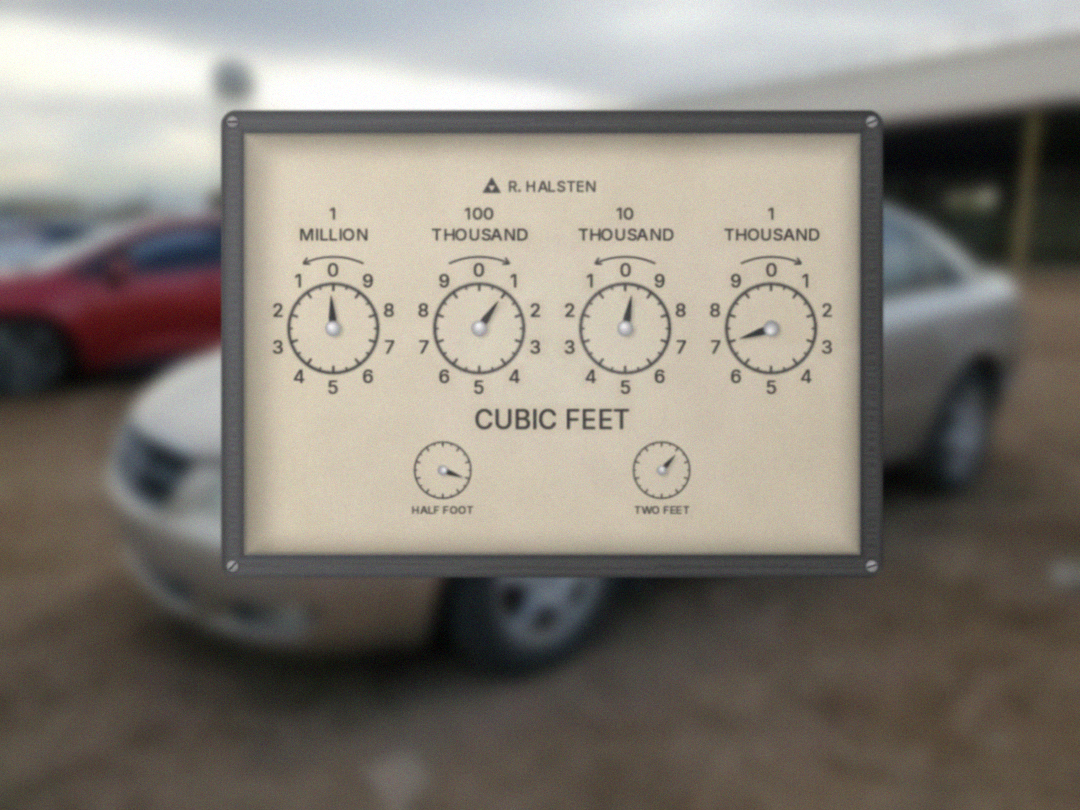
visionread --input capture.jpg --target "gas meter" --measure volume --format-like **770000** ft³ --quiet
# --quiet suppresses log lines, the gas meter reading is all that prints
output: **9700** ft³
